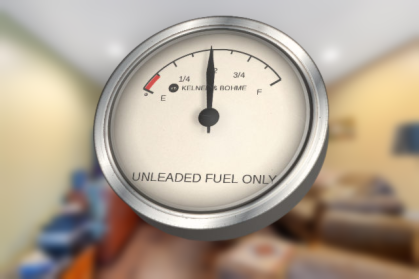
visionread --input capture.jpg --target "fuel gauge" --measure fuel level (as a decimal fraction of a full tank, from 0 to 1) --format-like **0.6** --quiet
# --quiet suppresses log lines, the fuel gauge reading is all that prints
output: **0.5**
